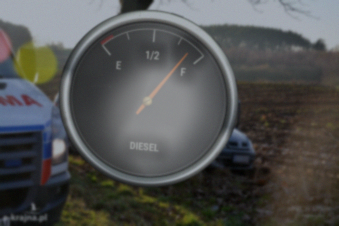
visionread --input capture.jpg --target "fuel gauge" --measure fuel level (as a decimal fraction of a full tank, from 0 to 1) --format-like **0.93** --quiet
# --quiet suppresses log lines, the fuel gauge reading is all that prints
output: **0.875**
